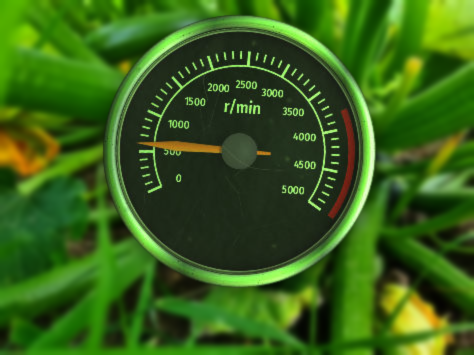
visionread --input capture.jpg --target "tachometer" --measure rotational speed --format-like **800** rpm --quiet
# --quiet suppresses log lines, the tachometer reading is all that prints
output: **600** rpm
